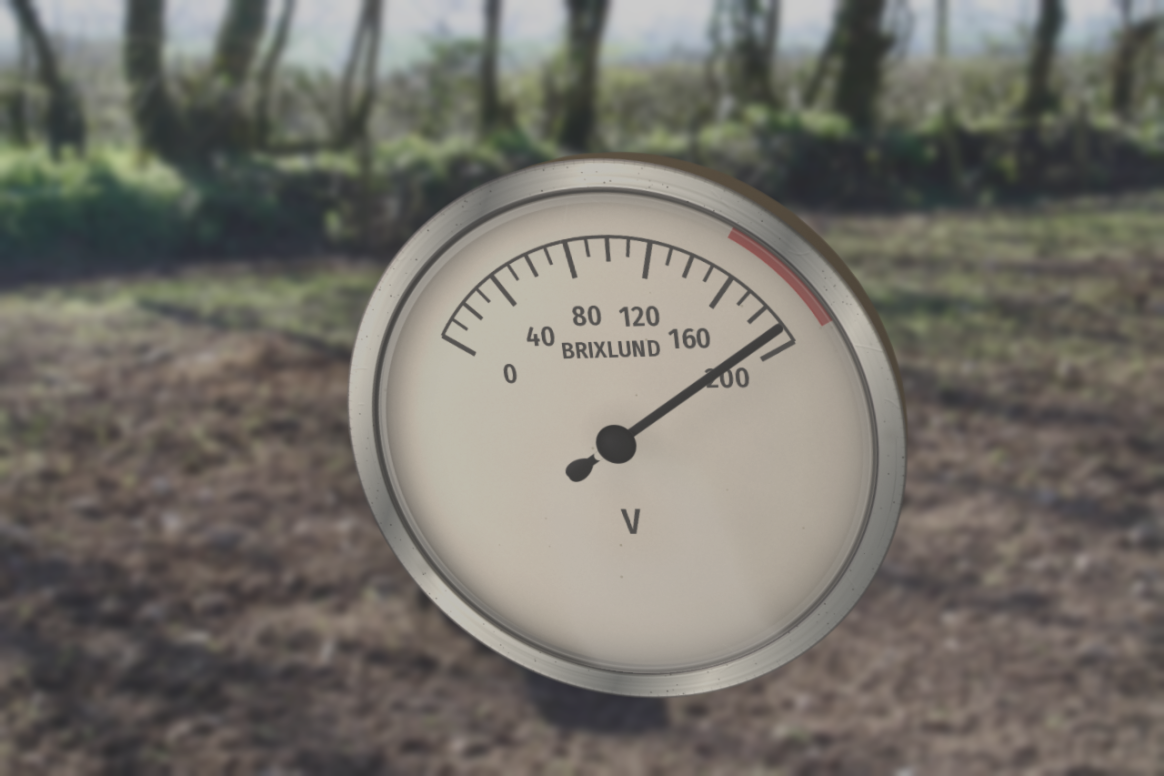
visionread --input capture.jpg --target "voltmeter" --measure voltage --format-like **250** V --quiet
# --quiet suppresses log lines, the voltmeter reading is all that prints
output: **190** V
